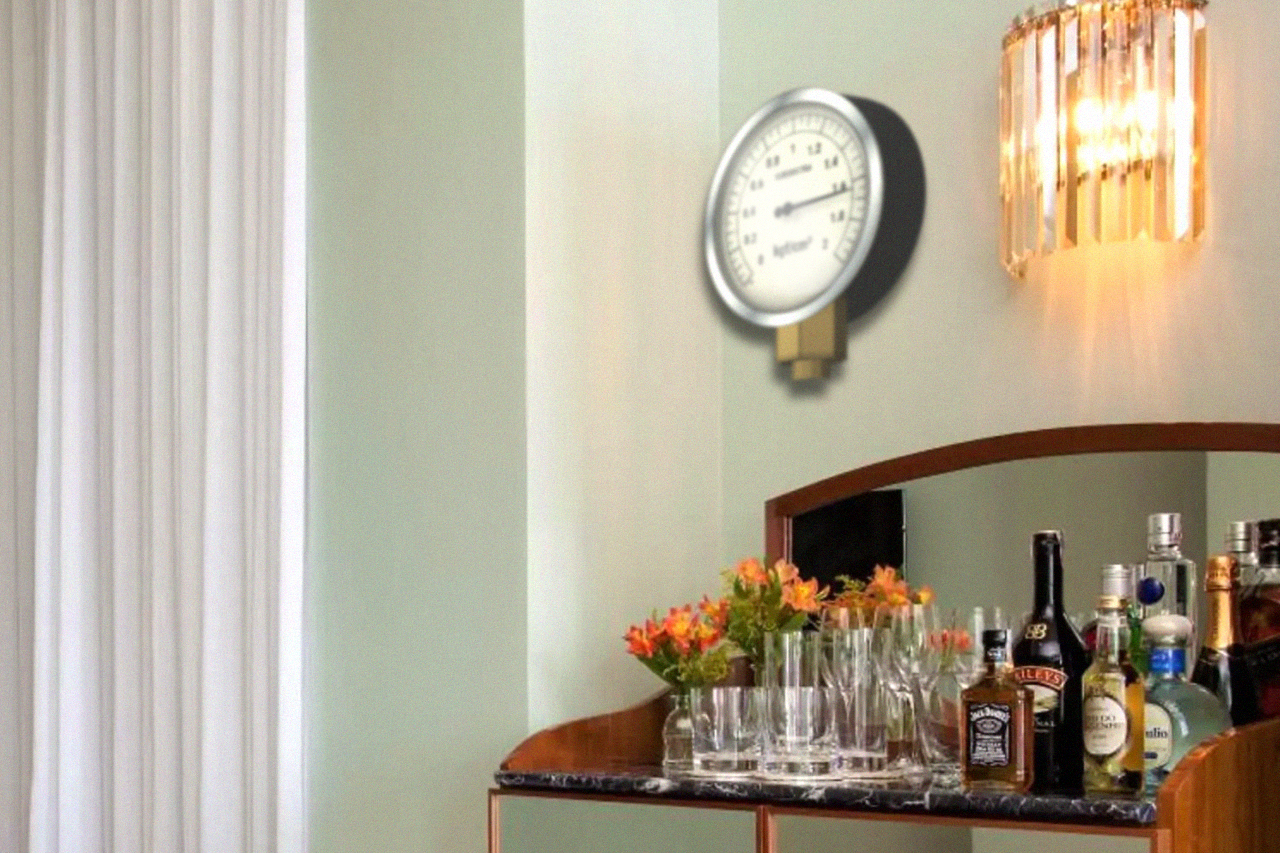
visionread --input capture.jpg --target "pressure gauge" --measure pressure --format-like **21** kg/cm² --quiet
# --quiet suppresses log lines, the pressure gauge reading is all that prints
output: **1.65** kg/cm²
